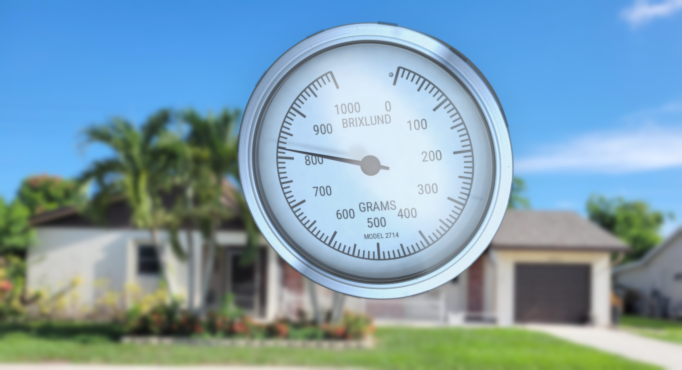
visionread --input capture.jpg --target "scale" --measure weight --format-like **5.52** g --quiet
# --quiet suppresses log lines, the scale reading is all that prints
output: **820** g
